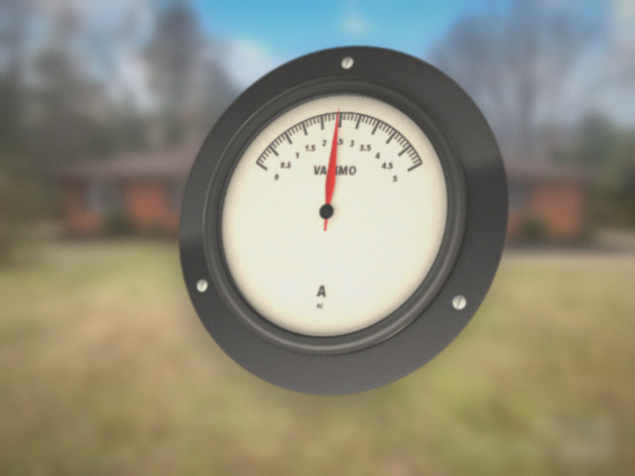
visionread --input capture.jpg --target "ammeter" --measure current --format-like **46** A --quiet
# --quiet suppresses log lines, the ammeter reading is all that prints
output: **2.5** A
